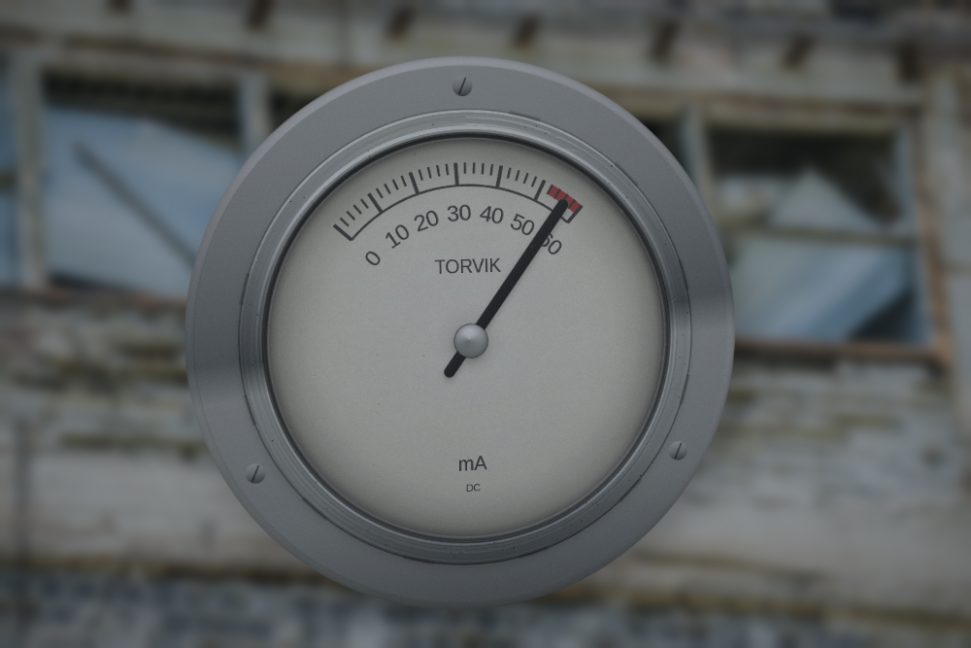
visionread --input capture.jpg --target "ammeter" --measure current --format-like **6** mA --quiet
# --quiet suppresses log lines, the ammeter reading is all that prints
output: **56** mA
